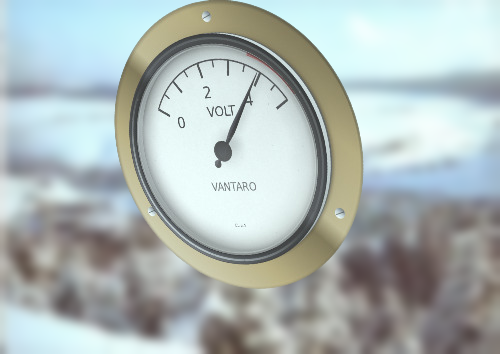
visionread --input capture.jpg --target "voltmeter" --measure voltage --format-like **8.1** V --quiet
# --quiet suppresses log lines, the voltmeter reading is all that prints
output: **4** V
